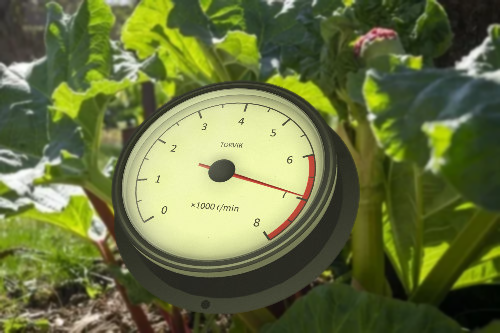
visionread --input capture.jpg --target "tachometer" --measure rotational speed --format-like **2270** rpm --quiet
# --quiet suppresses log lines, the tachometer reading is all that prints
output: **7000** rpm
